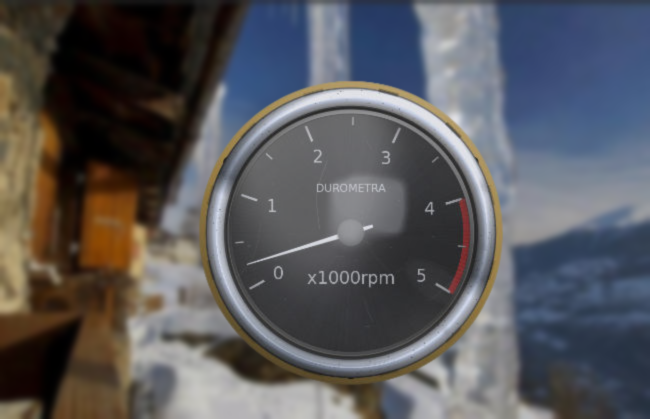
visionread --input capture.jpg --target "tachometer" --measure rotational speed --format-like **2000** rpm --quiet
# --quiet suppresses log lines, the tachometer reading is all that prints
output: **250** rpm
